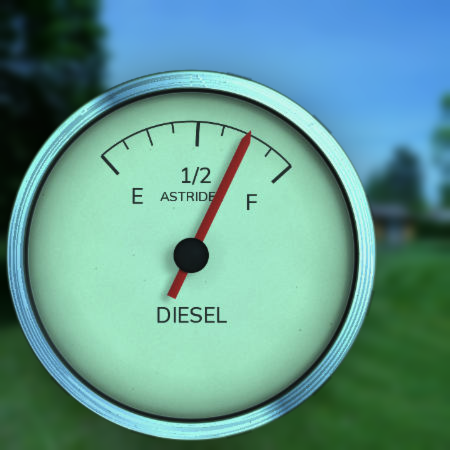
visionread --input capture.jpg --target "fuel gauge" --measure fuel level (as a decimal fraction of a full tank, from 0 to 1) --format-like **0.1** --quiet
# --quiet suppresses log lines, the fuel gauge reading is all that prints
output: **0.75**
